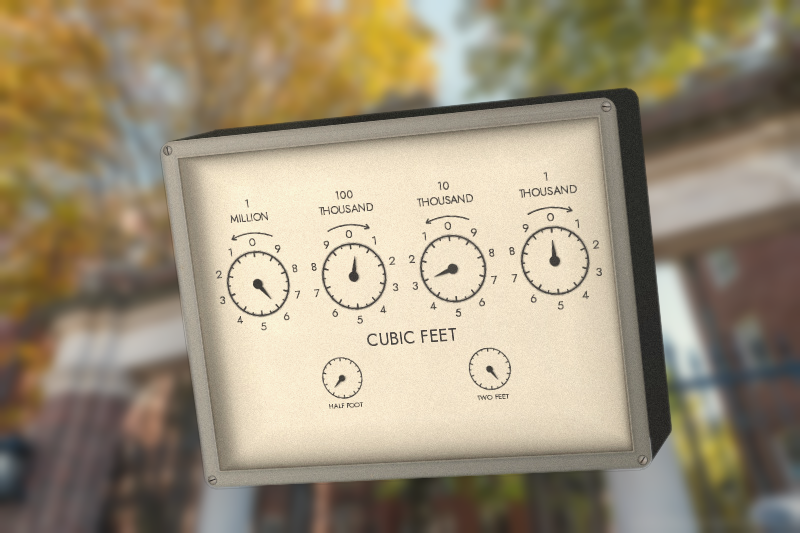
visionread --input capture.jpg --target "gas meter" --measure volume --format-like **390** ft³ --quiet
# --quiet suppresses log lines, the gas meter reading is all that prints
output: **603000** ft³
